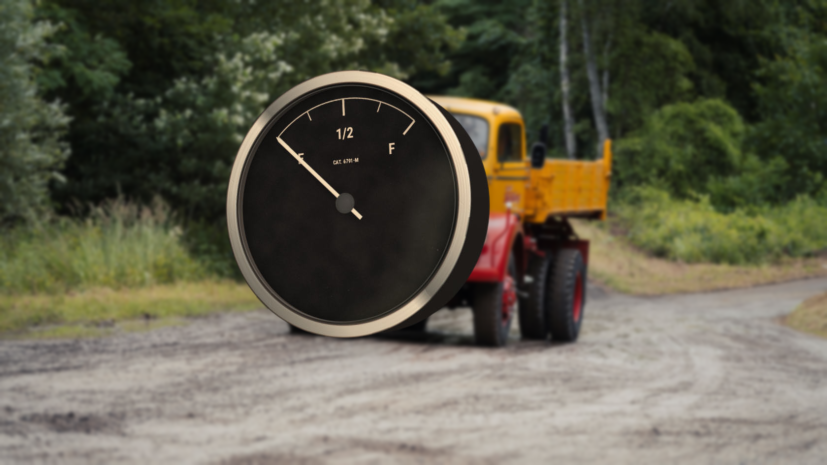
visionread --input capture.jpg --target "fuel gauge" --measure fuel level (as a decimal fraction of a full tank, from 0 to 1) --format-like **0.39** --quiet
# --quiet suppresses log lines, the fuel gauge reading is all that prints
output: **0**
